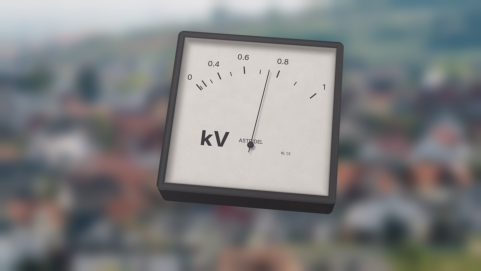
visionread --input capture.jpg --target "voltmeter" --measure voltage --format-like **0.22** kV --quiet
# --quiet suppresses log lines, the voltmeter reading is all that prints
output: **0.75** kV
